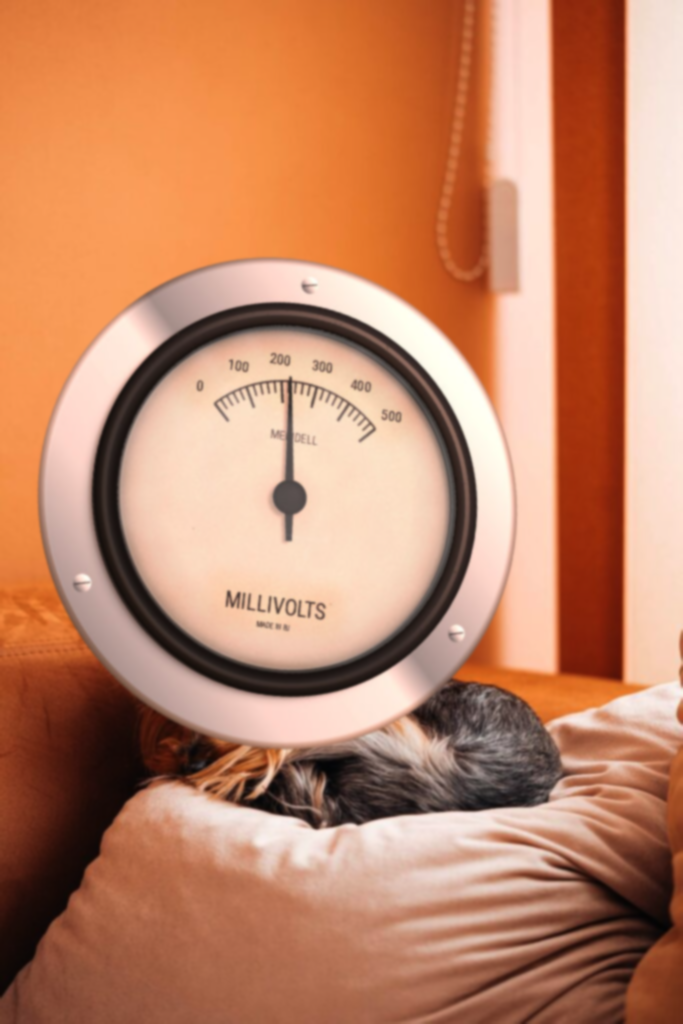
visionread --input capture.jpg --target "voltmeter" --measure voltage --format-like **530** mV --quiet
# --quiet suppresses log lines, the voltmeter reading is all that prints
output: **220** mV
